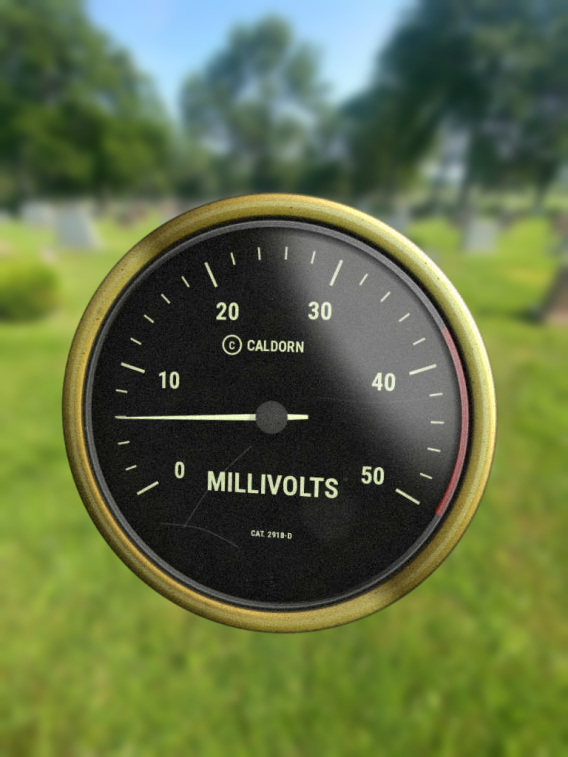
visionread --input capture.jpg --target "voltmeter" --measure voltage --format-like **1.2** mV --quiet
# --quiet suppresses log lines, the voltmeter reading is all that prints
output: **6** mV
